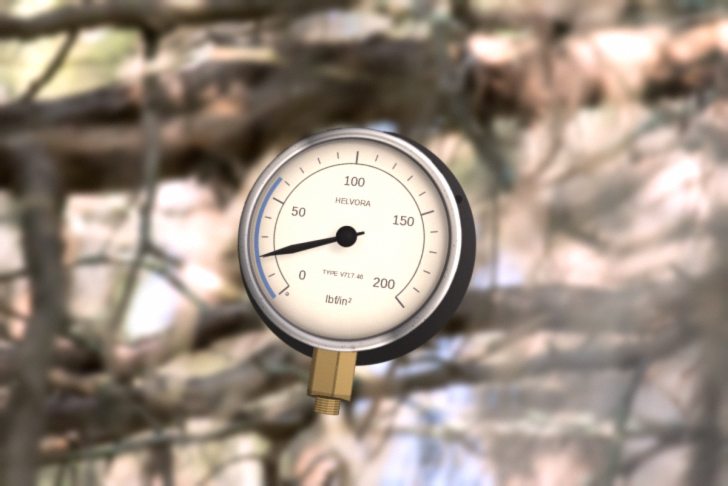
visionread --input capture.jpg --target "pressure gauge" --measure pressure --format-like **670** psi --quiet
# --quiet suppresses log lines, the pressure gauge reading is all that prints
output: **20** psi
